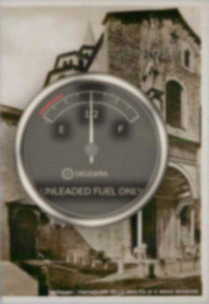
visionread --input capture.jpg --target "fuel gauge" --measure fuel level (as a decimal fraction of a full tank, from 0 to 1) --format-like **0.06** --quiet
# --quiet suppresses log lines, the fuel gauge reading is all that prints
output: **0.5**
